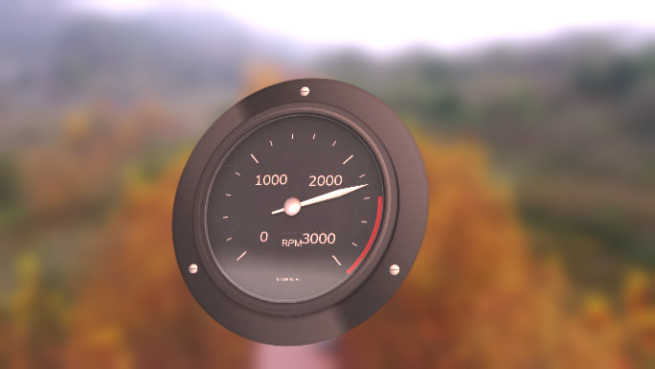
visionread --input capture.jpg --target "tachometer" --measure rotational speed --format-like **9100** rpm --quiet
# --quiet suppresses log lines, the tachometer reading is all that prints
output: **2300** rpm
